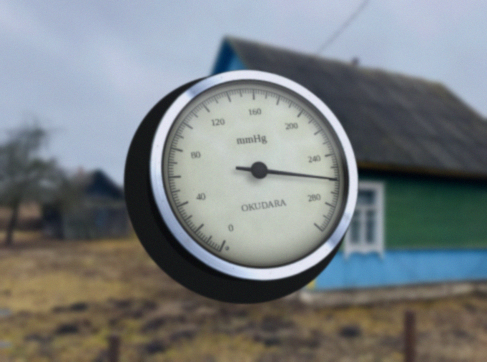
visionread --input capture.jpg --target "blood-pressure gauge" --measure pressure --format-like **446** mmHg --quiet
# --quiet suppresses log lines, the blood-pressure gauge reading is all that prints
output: **260** mmHg
